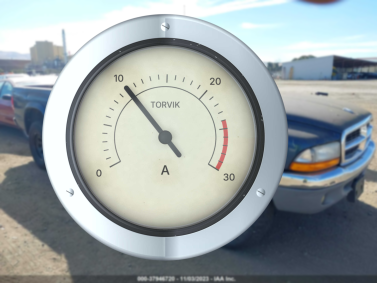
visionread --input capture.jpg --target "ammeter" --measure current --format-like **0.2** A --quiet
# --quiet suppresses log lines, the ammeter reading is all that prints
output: **10** A
